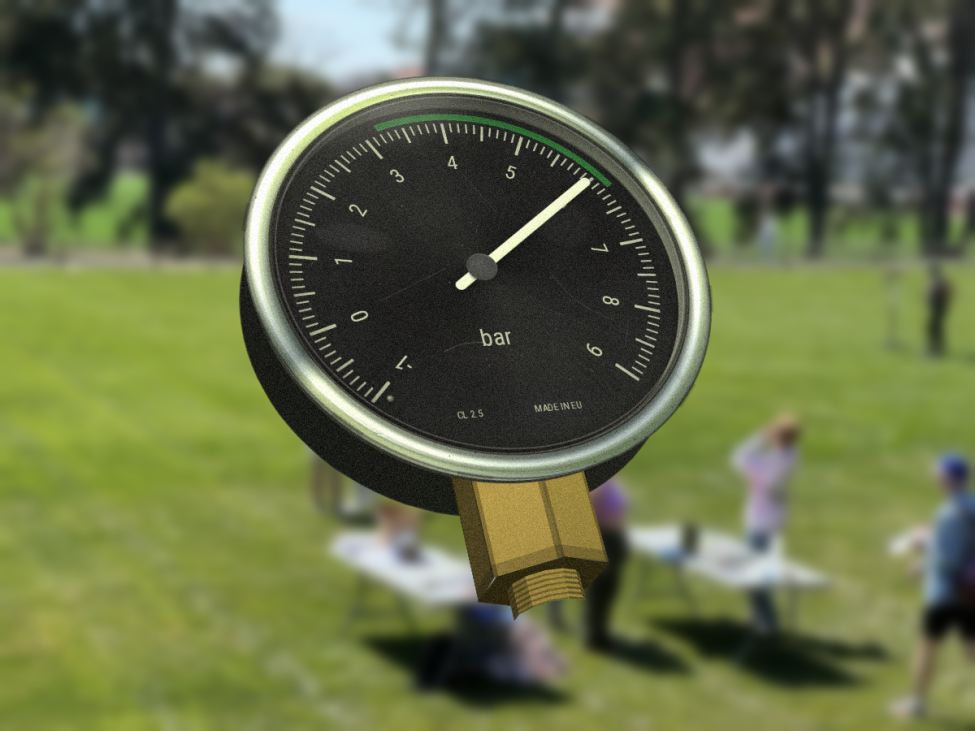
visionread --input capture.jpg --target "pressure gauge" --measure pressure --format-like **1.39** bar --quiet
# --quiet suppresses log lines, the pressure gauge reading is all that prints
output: **6** bar
